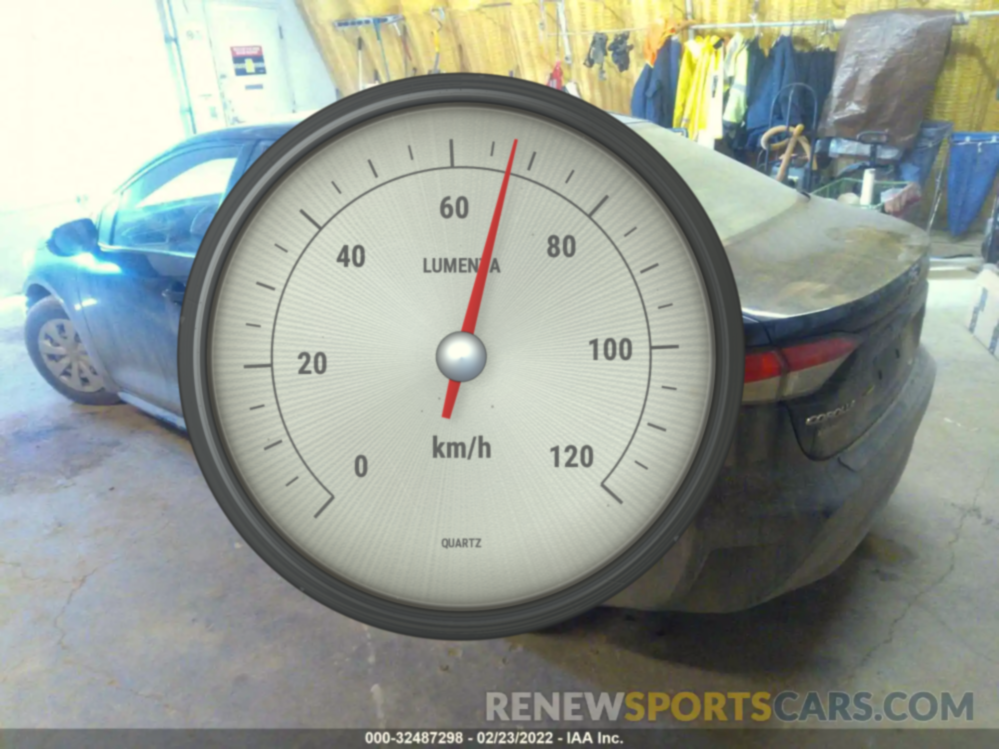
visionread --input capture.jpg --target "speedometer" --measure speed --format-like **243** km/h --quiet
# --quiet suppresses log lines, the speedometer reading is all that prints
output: **67.5** km/h
